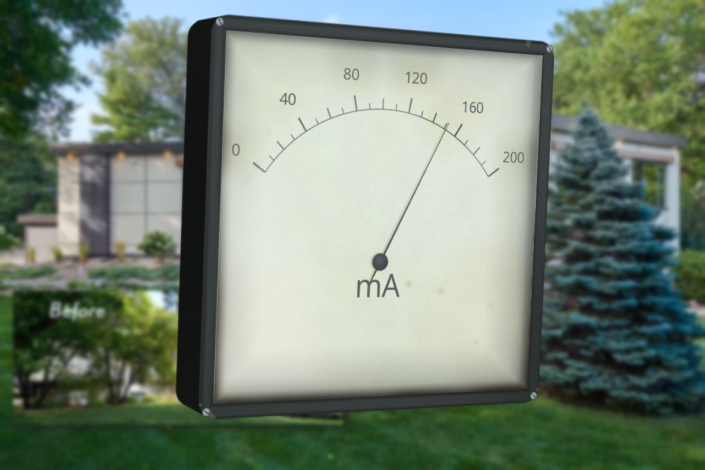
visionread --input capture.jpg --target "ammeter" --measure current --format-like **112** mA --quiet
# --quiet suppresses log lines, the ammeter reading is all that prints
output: **150** mA
